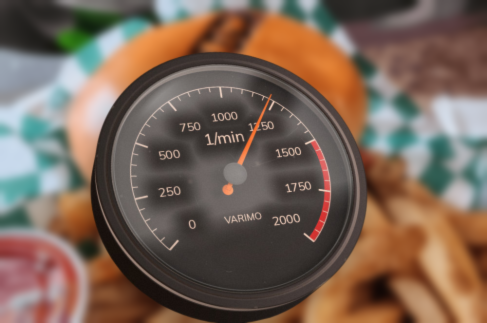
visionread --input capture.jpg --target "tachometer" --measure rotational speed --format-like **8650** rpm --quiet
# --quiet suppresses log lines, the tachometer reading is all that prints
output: **1225** rpm
